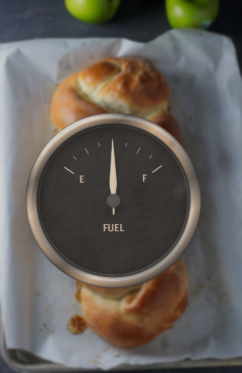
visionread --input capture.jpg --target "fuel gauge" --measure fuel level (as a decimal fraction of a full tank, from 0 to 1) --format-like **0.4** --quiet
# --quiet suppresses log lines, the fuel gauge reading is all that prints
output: **0.5**
